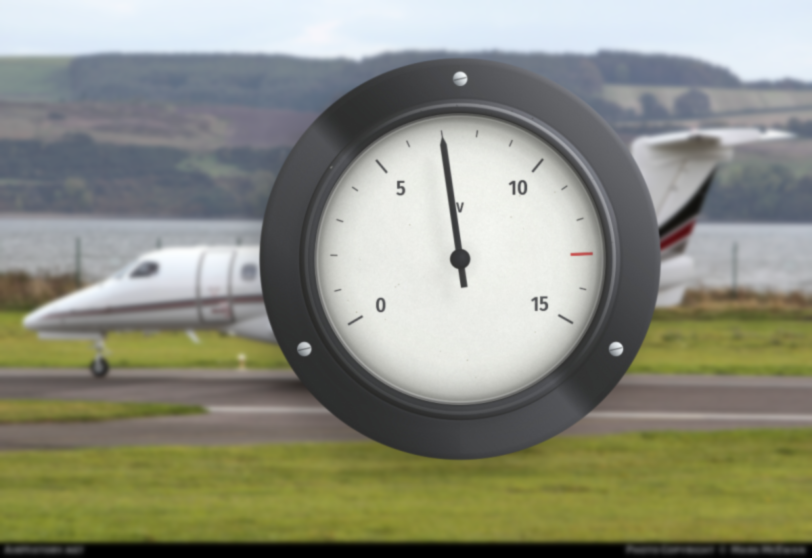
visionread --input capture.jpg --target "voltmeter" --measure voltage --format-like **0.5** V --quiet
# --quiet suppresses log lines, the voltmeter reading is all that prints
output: **7** V
